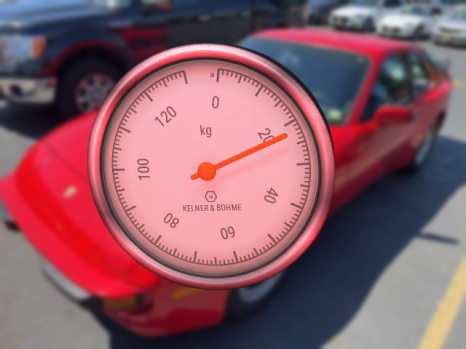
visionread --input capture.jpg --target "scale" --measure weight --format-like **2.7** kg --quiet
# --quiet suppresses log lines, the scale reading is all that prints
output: **22** kg
